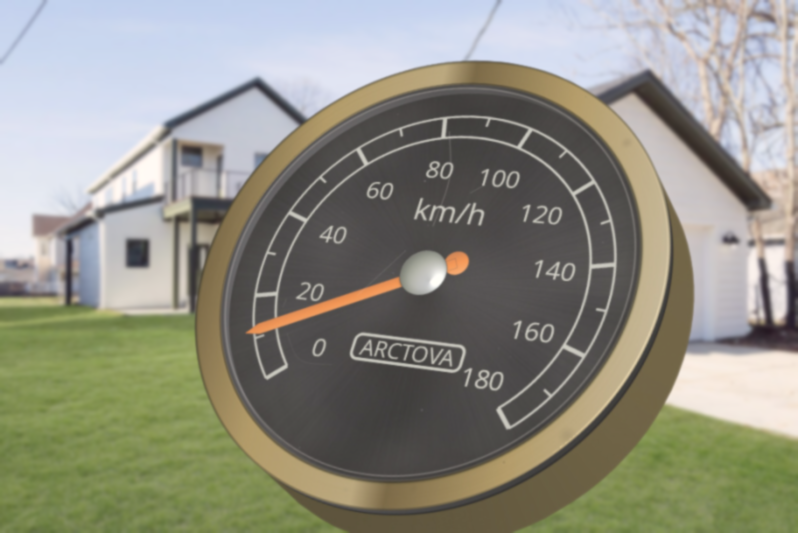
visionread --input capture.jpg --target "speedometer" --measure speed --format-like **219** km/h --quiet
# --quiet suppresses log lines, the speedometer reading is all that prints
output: **10** km/h
